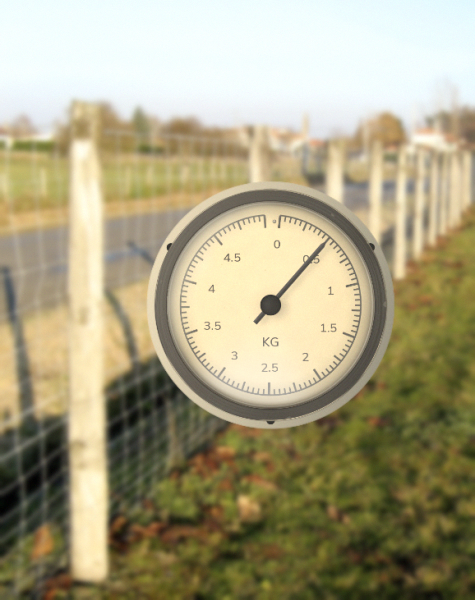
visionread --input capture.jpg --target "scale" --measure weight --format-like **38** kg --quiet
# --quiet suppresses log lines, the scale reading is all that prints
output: **0.5** kg
